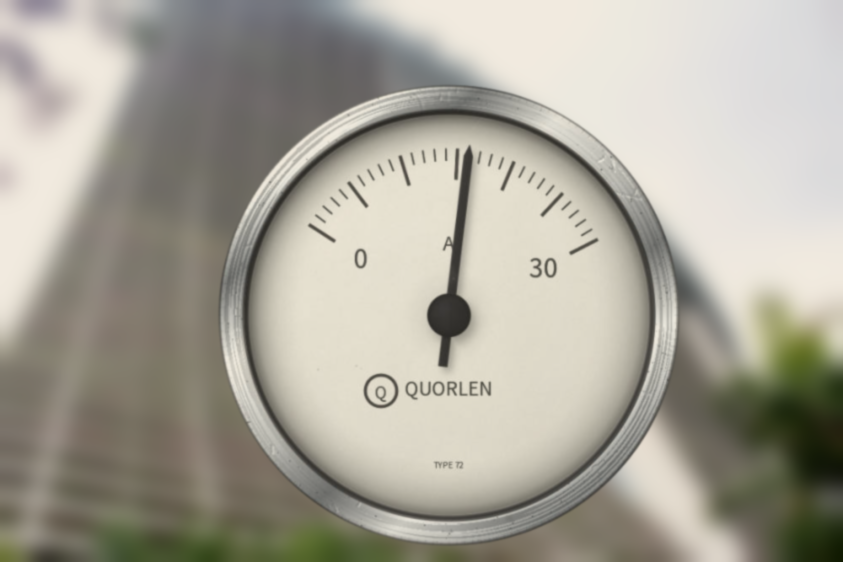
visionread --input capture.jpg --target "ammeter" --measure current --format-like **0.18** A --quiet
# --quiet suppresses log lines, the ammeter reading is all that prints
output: **16** A
